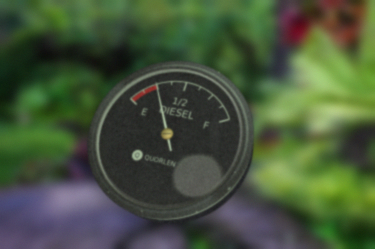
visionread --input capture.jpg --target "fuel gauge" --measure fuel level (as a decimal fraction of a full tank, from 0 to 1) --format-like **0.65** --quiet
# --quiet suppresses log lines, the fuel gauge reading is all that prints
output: **0.25**
